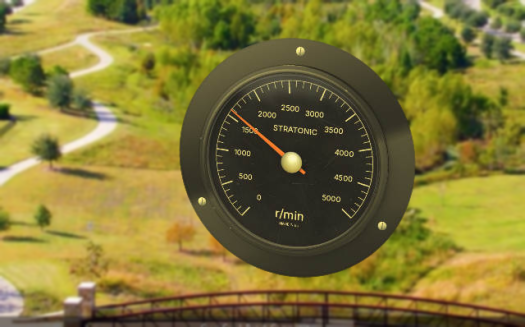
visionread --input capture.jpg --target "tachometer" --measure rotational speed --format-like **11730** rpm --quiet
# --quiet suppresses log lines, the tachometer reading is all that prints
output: **1600** rpm
